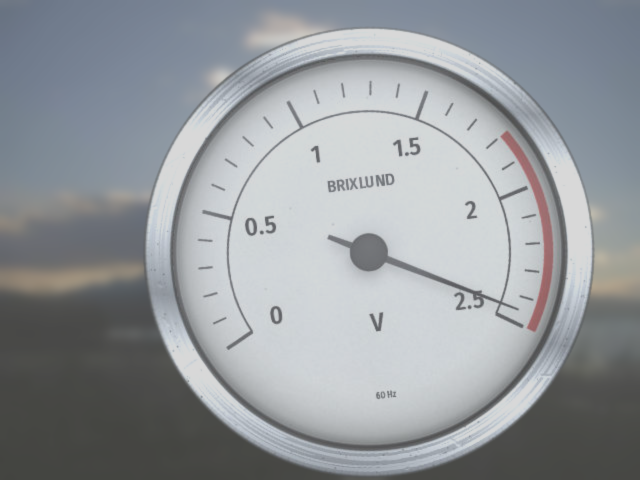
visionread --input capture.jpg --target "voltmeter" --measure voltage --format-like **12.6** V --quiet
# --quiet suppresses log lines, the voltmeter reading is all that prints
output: **2.45** V
